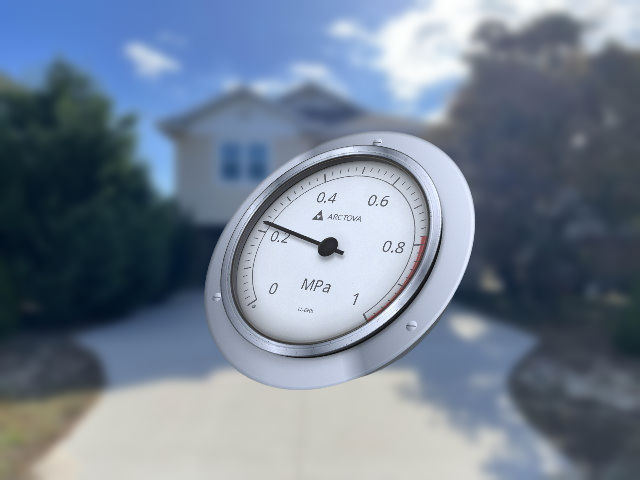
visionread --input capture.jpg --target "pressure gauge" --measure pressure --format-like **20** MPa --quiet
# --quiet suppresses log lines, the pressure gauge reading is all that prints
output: **0.22** MPa
